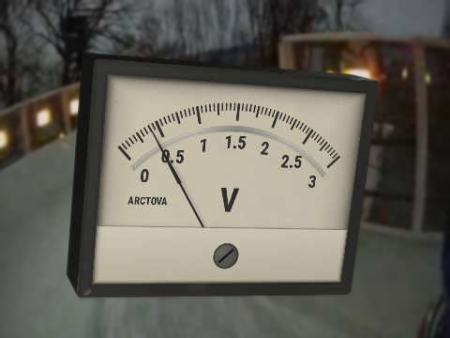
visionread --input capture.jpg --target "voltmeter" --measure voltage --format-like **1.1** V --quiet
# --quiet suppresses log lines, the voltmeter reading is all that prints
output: **0.4** V
